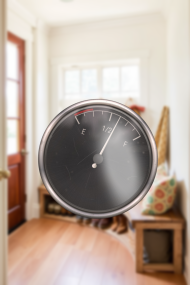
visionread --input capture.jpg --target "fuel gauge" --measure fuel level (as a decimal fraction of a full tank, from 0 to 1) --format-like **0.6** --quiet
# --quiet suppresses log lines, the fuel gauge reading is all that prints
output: **0.625**
